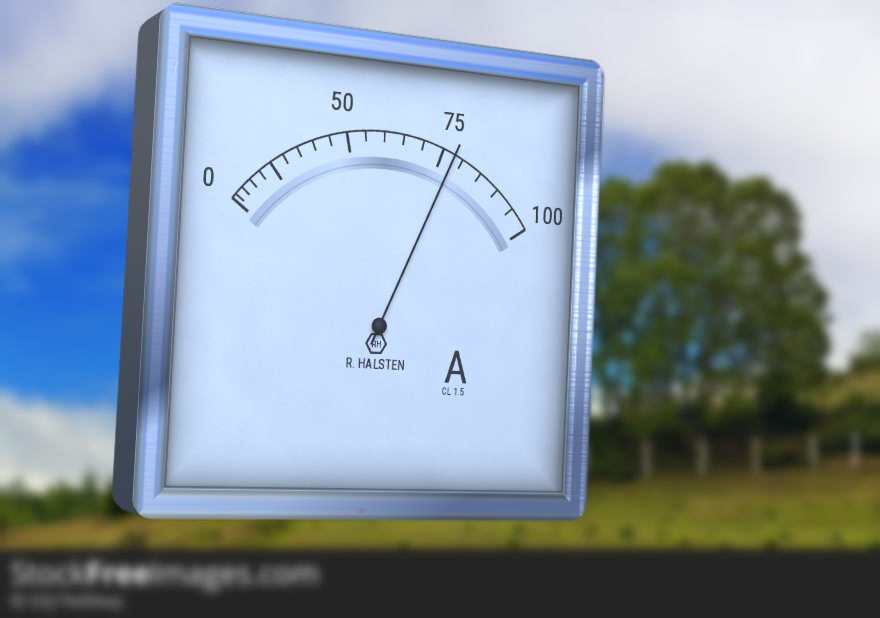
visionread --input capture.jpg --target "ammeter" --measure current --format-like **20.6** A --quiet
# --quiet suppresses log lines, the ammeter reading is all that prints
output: **77.5** A
